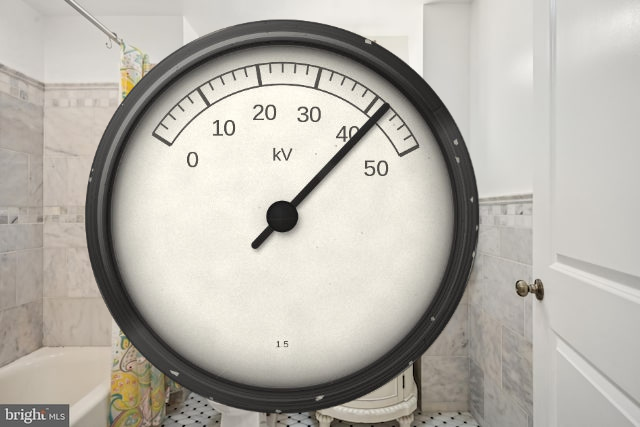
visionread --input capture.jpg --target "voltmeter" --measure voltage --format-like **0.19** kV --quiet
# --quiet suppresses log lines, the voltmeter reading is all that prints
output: **42** kV
